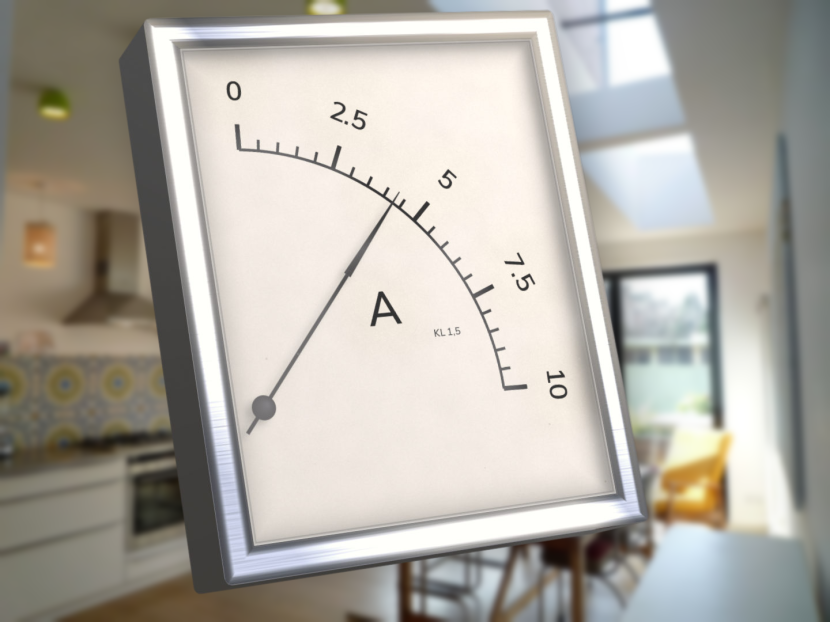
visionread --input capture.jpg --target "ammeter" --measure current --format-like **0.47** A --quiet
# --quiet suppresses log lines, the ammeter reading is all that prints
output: **4.25** A
